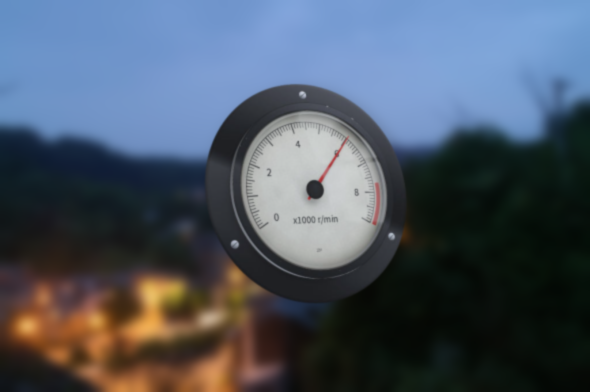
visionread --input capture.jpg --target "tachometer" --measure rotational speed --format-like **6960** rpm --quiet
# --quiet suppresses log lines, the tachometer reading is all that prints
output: **6000** rpm
